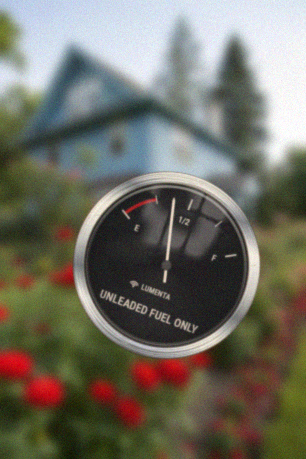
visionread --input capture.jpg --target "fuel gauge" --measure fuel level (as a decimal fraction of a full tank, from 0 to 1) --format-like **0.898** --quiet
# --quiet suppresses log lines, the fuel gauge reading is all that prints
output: **0.375**
